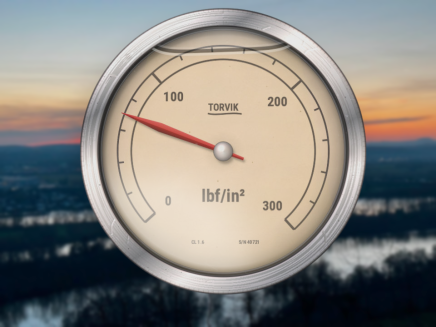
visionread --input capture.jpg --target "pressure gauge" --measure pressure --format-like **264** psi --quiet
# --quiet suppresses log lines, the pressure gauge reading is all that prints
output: **70** psi
